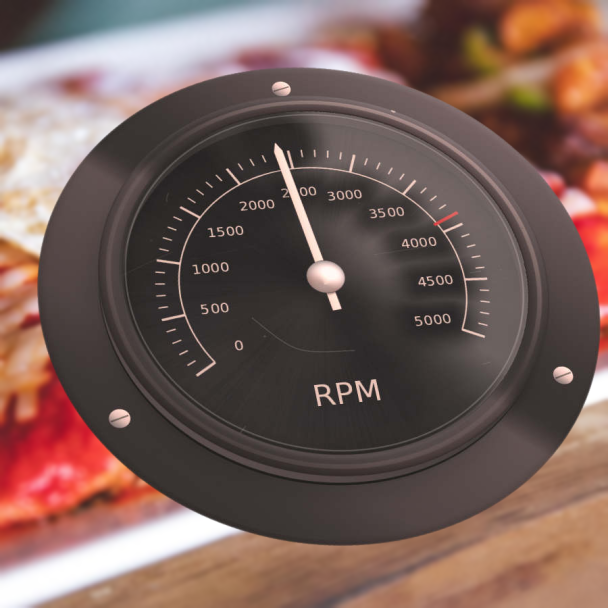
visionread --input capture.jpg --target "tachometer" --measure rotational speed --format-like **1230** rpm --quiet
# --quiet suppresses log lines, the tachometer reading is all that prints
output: **2400** rpm
